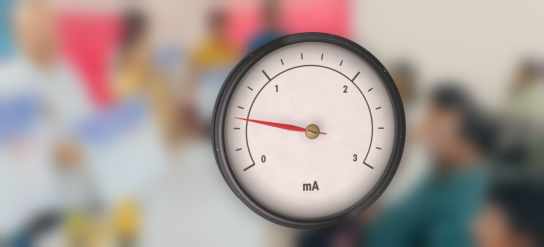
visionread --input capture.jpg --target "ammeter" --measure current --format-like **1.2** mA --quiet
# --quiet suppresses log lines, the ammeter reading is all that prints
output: **0.5** mA
